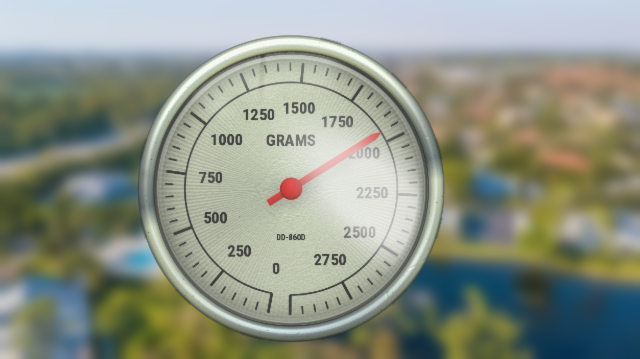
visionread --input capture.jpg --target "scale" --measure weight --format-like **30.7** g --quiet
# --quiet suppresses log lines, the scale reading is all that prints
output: **1950** g
